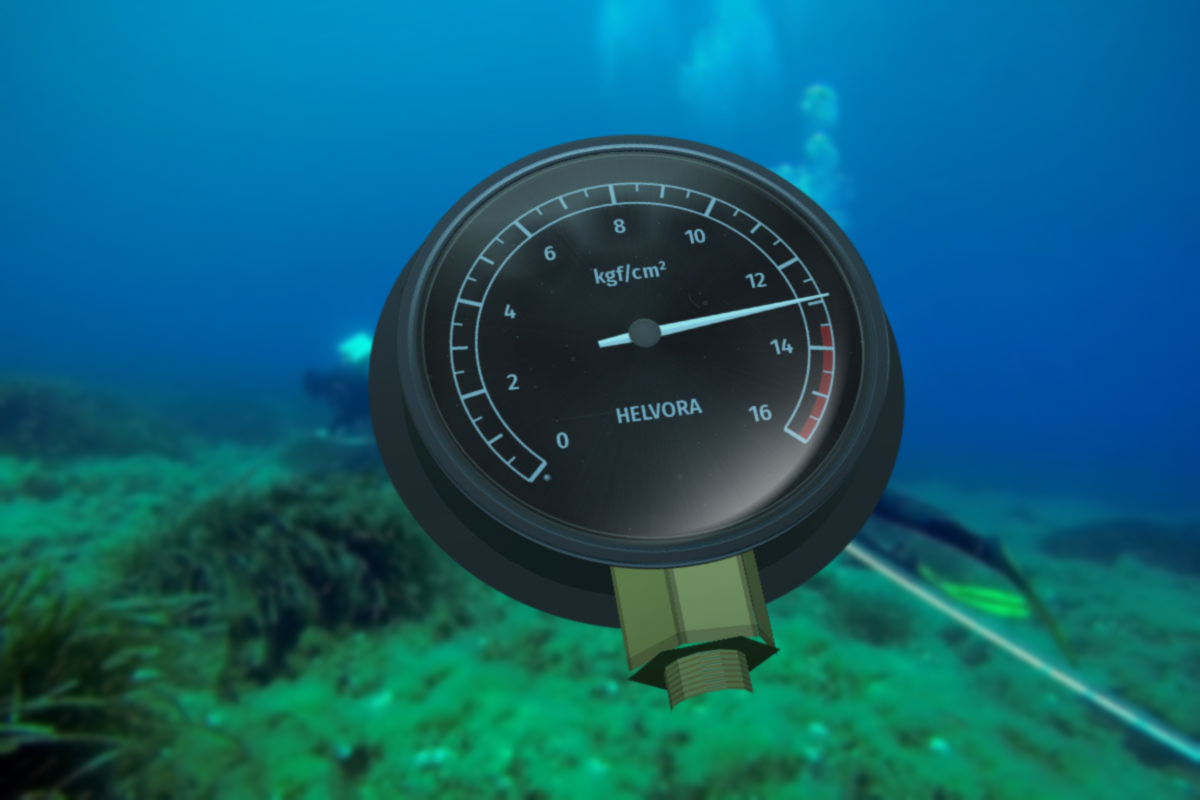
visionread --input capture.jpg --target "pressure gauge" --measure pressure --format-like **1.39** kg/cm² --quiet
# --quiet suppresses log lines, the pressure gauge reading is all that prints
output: **13** kg/cm²
